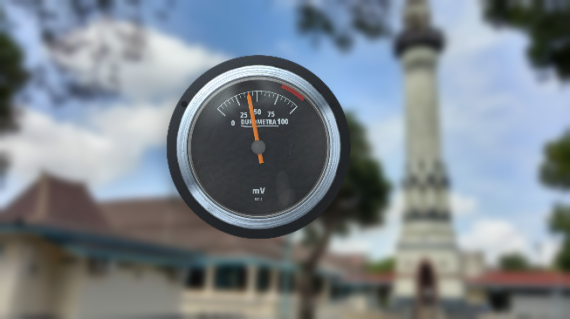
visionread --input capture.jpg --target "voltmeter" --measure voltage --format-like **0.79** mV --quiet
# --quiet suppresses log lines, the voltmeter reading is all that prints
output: **40** mV
